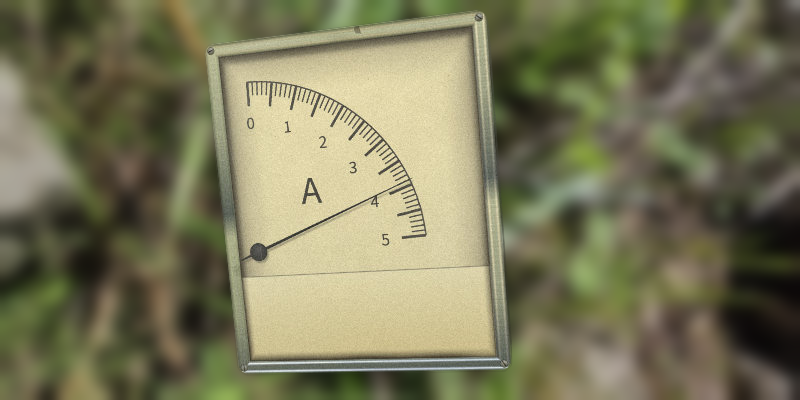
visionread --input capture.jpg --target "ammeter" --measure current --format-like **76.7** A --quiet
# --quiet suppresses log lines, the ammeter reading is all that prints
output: **3.9** A
